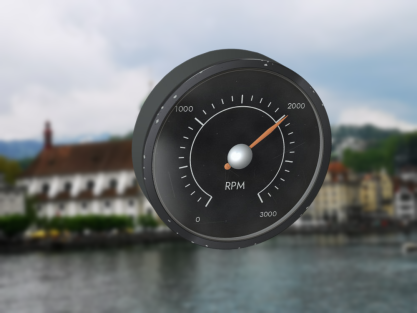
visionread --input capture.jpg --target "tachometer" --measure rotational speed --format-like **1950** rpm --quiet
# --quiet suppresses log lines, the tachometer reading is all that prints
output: **2000** rpm
